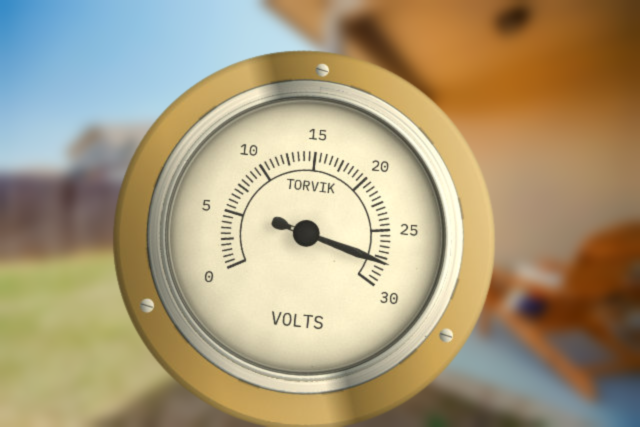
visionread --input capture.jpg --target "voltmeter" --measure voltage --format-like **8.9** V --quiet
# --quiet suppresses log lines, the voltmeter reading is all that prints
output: **28** V
